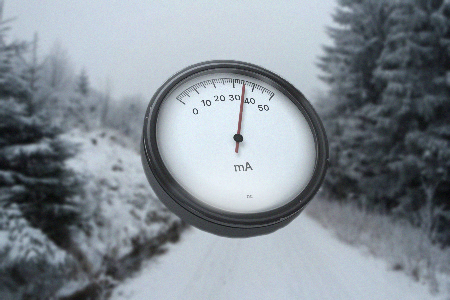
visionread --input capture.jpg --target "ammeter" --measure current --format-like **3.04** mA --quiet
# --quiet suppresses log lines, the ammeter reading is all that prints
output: **35** mA
